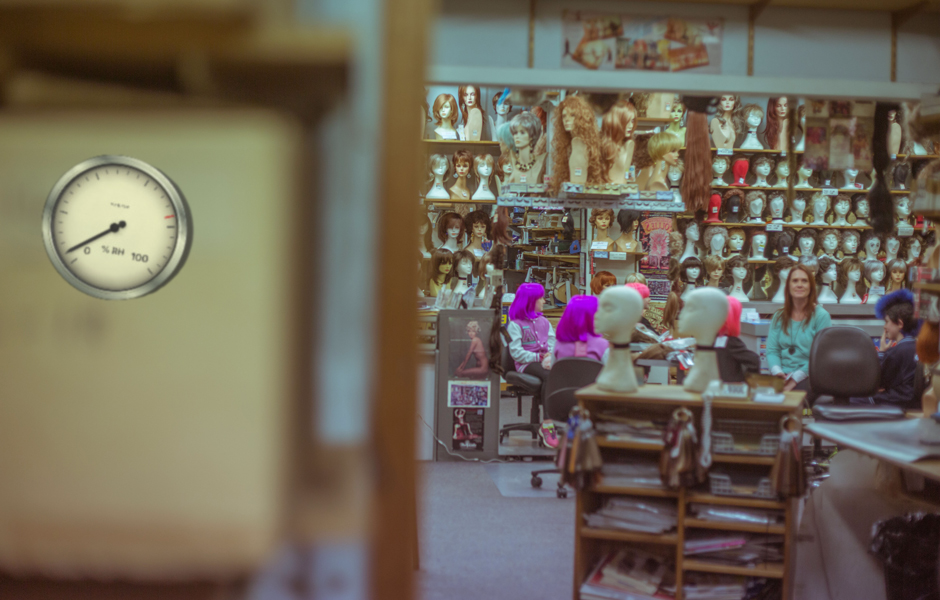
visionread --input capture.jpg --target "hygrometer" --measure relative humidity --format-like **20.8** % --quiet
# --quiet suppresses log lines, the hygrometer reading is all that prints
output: **4** %
